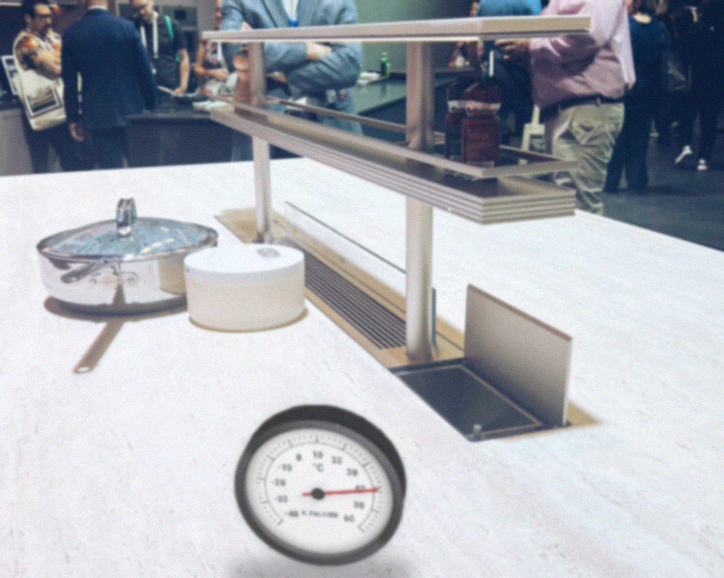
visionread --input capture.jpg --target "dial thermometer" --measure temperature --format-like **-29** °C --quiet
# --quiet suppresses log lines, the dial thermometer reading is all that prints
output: **40** °C
